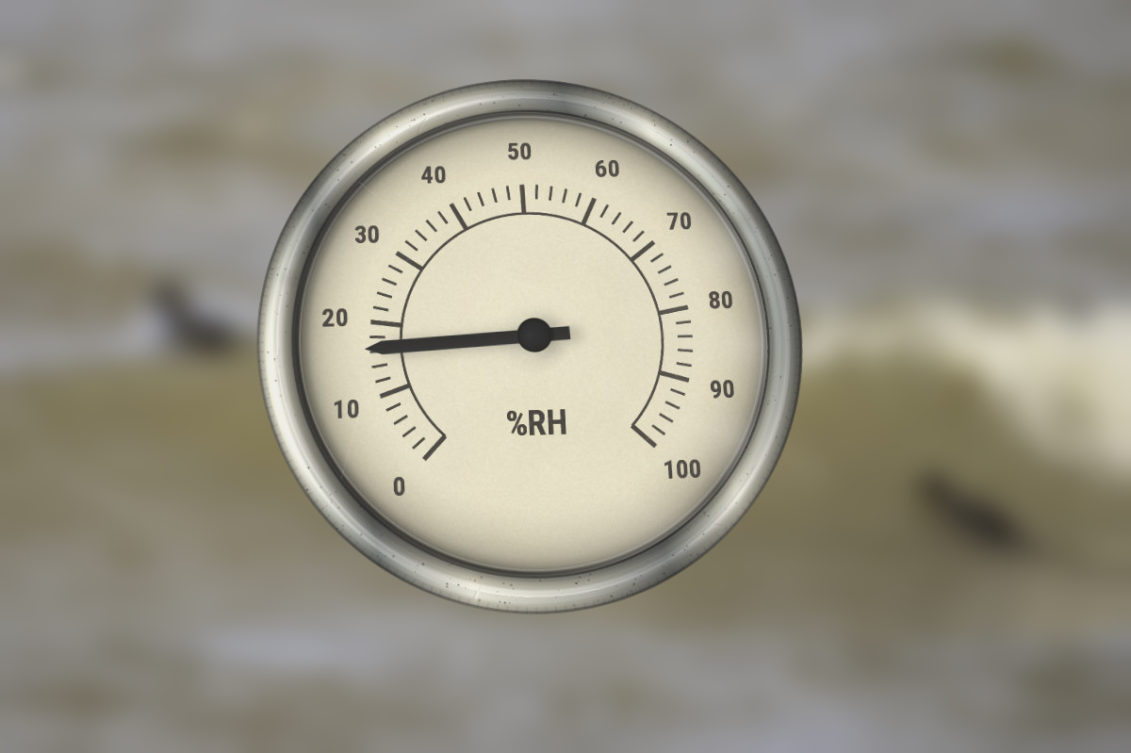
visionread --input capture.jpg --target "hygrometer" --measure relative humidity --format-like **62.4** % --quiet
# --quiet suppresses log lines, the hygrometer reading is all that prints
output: **16** %
